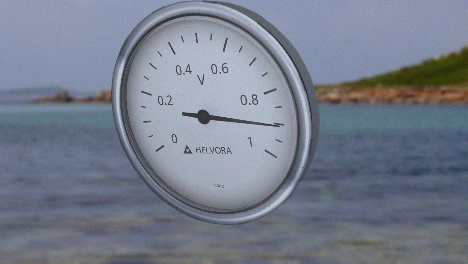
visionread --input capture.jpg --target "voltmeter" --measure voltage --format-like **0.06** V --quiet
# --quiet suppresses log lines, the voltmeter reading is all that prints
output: **0.9** V
